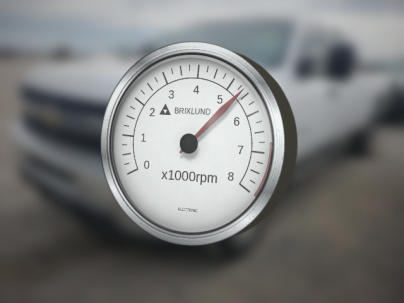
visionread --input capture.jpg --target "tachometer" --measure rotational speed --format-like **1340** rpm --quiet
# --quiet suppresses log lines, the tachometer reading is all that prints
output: **5375** rpm
